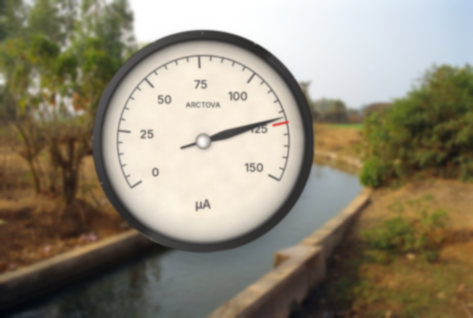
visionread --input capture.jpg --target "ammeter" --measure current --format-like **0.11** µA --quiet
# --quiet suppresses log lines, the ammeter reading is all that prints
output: **122.5** µA
